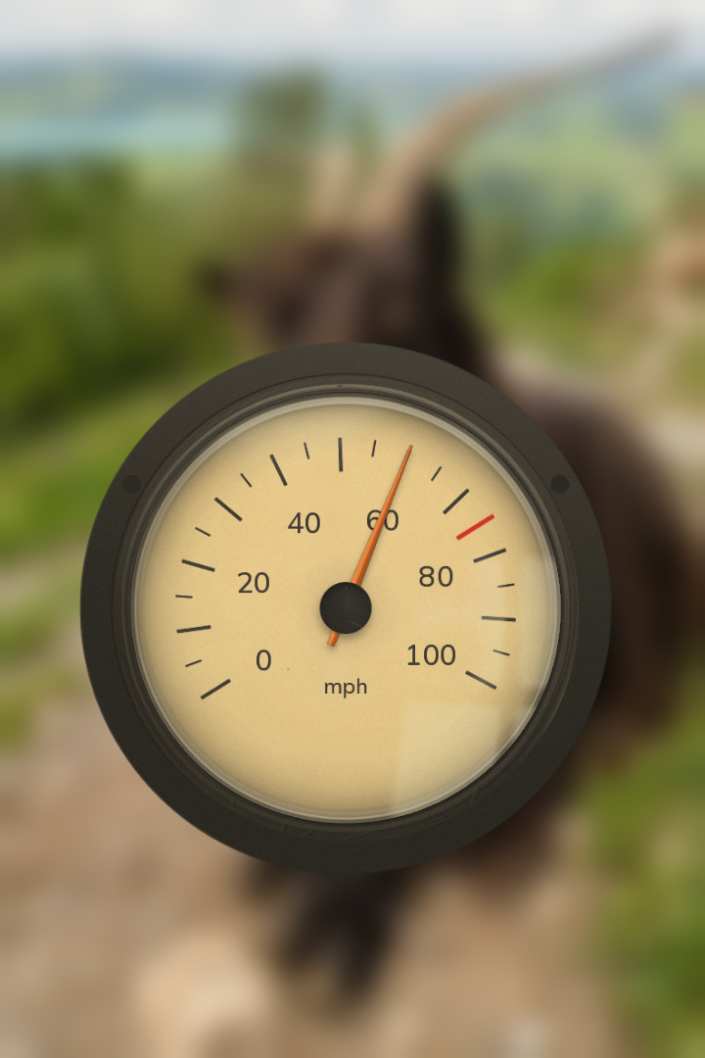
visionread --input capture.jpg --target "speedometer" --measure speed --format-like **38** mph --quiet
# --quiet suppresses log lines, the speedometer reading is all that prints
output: **60** mph
